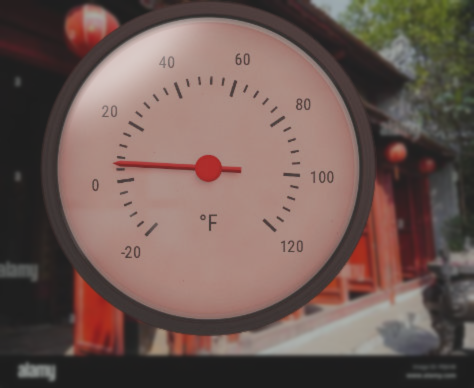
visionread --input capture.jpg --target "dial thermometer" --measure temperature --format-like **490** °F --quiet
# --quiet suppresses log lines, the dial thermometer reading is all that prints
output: **6** °F
